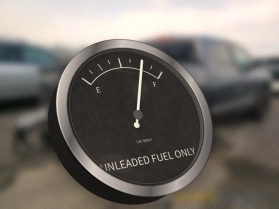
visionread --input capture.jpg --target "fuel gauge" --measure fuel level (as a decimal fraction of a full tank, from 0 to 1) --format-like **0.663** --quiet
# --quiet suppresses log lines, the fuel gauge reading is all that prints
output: **0.75**
